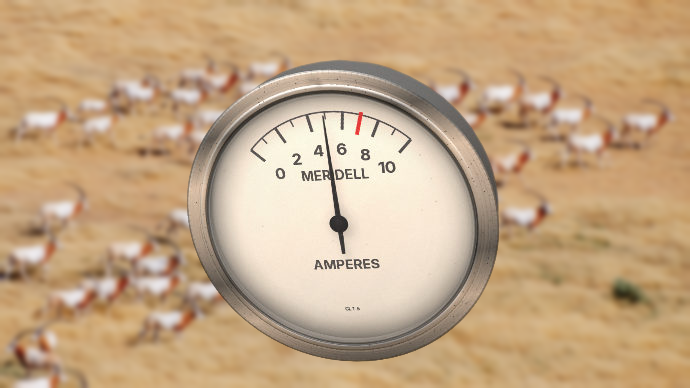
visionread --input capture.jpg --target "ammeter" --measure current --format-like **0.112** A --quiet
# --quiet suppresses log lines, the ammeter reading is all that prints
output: **5** A
